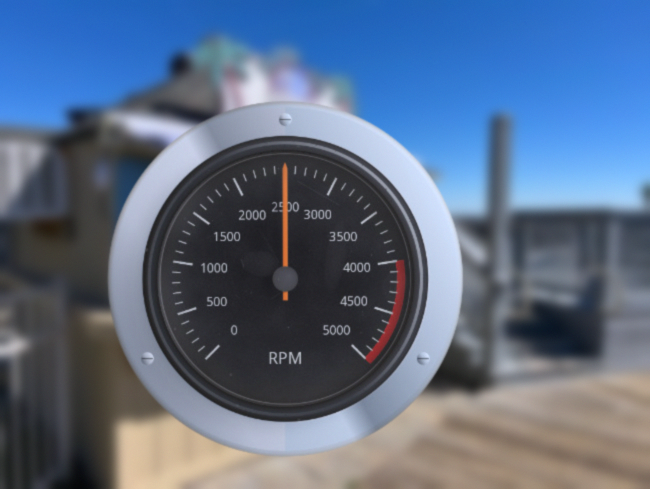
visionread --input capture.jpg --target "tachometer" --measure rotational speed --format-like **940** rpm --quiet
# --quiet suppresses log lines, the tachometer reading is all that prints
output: **2500** rpm
